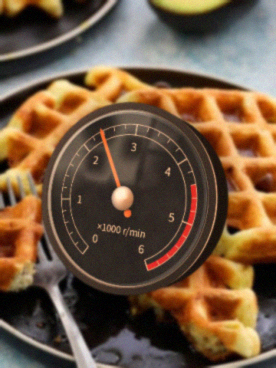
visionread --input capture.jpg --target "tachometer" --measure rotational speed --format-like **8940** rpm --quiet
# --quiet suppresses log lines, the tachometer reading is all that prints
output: **2400** rpm
